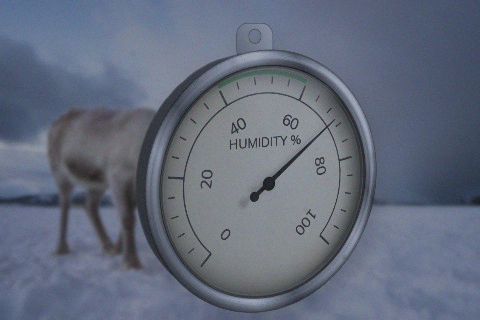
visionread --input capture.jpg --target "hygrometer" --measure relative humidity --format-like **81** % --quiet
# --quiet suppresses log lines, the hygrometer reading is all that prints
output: **70** %
